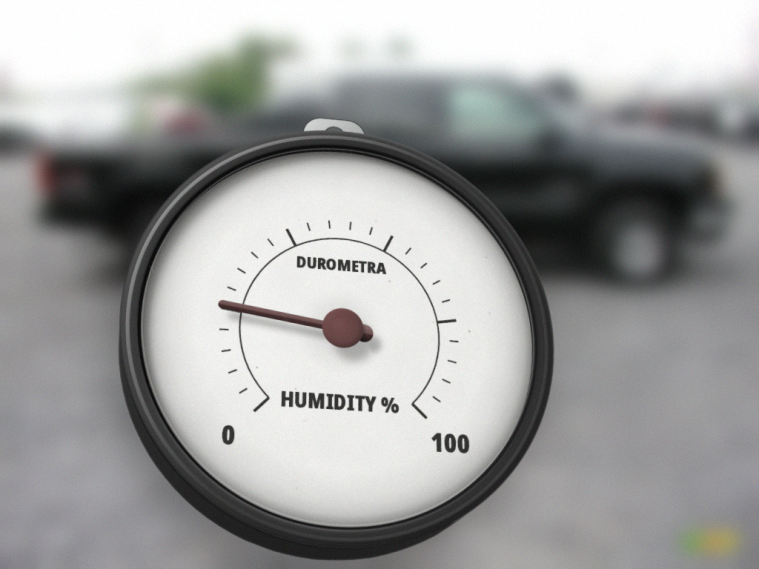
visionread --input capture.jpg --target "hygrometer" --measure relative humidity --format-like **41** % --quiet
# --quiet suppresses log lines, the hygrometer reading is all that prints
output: **20** %
